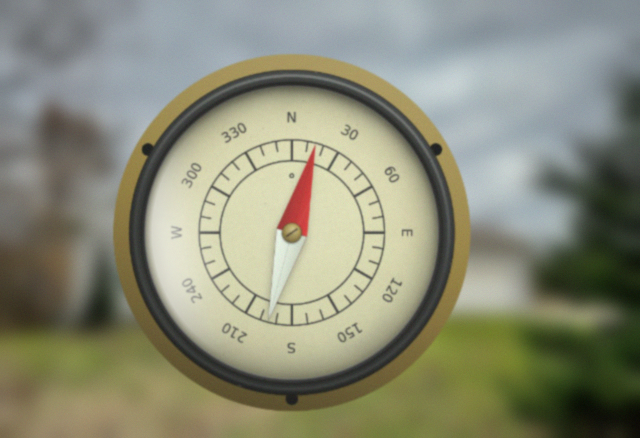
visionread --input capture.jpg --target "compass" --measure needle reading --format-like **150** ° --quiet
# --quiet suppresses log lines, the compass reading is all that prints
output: **15** °
